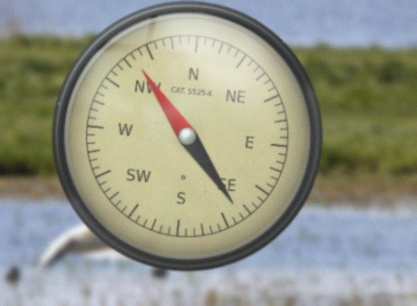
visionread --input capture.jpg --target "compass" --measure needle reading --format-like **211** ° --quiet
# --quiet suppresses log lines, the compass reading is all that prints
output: **320** °
